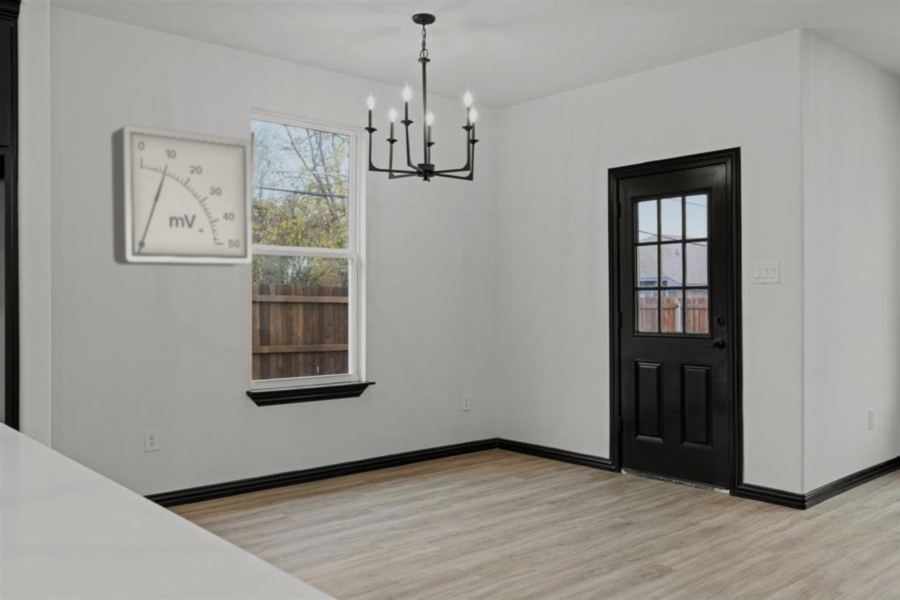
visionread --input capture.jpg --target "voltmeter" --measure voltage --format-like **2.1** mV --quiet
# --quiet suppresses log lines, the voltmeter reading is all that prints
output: **10** mV
